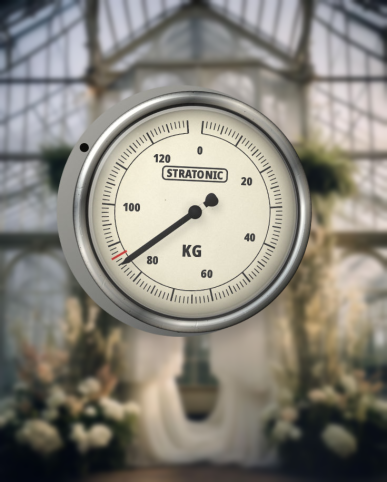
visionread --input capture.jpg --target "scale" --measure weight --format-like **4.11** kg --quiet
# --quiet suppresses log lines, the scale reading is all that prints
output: **85** kg
